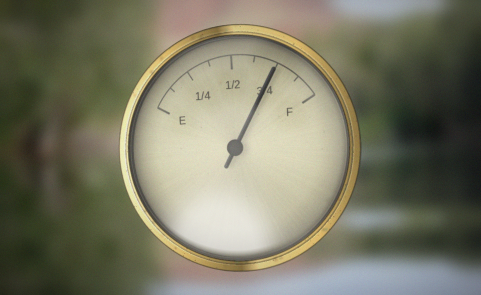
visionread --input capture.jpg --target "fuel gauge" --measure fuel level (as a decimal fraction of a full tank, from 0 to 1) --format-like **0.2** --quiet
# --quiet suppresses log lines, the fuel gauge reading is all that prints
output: **0.75**
